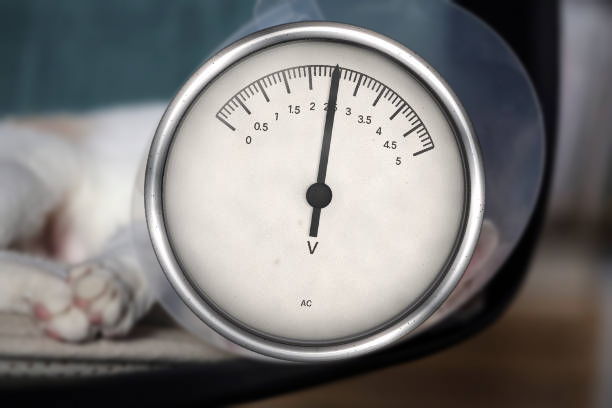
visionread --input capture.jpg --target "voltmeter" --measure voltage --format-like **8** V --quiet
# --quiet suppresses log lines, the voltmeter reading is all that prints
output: **2.5** V
